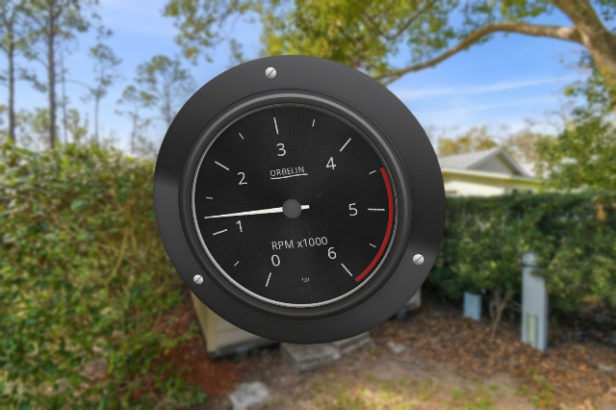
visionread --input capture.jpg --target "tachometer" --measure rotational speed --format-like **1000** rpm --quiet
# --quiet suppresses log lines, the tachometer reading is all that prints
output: **1250** rpm
